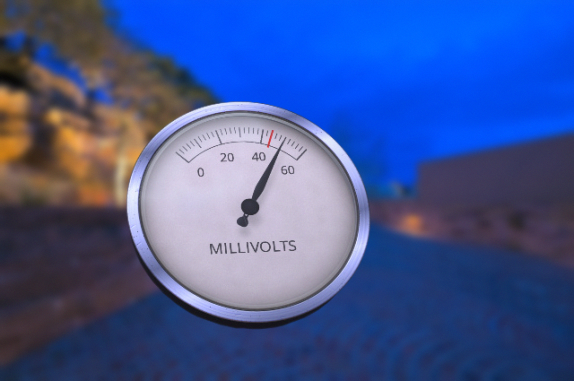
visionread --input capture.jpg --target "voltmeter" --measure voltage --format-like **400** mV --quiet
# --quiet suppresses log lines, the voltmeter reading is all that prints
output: **50** mV
